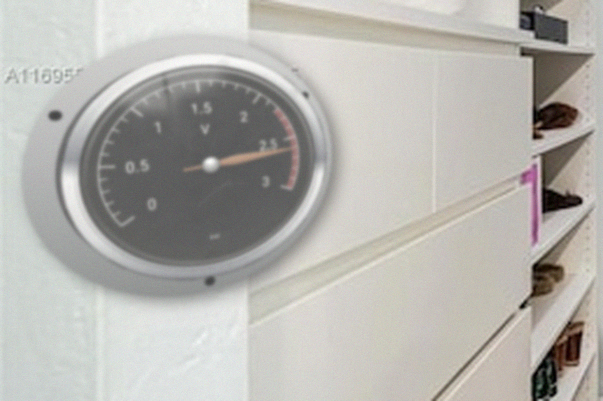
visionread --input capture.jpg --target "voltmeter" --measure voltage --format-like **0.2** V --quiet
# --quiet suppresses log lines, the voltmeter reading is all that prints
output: **2.6** V
